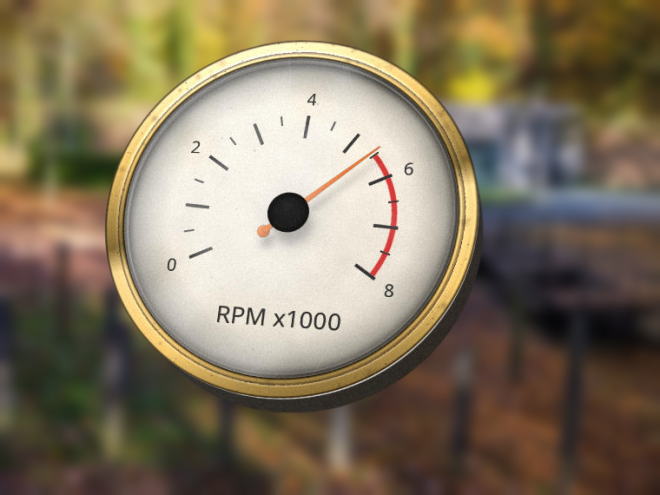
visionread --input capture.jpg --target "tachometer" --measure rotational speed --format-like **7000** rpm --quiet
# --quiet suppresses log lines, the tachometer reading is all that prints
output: **5500** rpm
